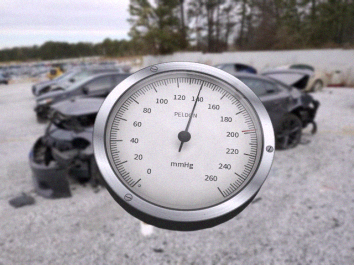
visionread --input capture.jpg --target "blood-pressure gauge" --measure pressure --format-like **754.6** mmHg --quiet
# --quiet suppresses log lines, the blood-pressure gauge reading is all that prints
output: **140** mmHg
